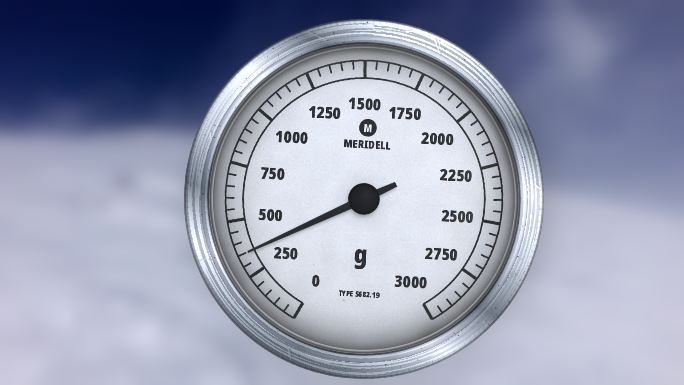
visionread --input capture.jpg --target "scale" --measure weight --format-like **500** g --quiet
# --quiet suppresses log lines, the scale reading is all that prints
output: **350** g
